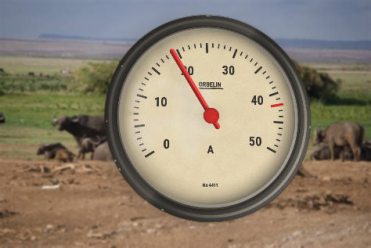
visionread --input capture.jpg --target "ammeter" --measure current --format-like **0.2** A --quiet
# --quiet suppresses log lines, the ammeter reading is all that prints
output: **19** A
